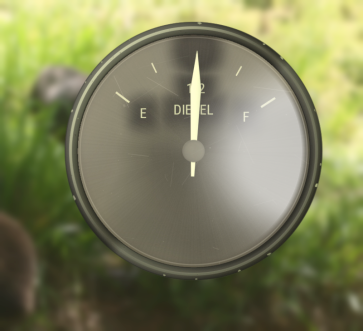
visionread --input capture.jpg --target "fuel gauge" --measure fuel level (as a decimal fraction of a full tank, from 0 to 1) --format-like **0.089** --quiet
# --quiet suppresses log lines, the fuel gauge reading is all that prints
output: **0.5**
